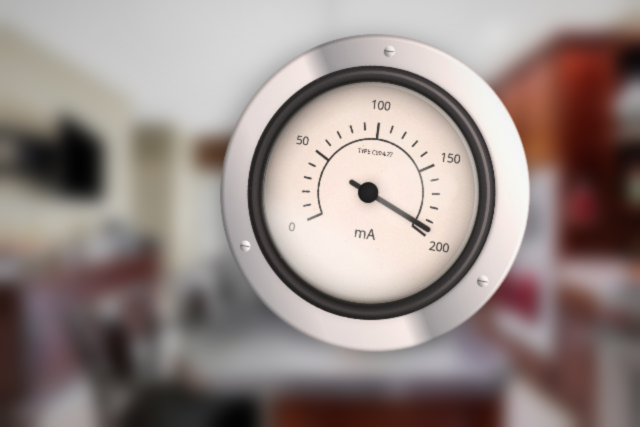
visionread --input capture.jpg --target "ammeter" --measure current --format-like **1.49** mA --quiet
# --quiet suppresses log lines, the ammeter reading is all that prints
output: **195** mA
